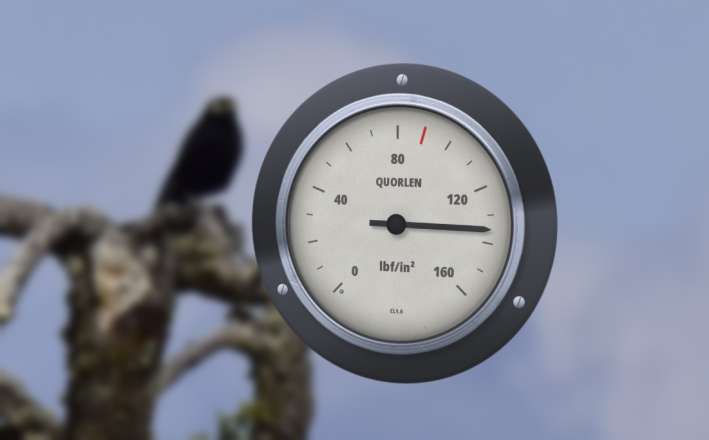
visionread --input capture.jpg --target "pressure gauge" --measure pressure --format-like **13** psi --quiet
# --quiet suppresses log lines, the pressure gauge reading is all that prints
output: **135** psi
